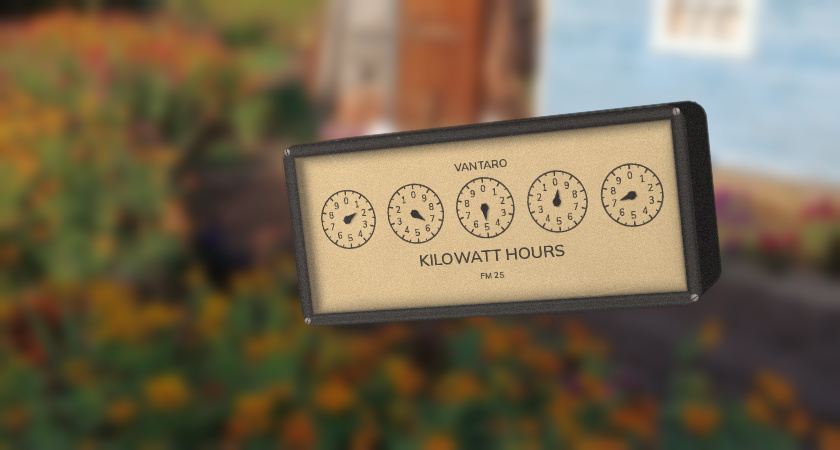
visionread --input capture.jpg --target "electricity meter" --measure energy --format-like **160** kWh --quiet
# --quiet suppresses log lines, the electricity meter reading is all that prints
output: **16497** kWh
